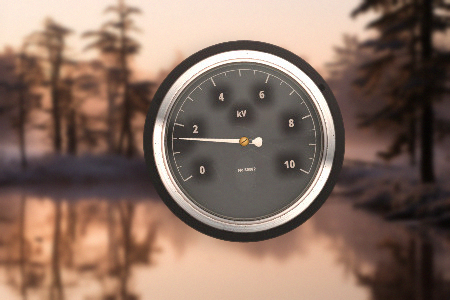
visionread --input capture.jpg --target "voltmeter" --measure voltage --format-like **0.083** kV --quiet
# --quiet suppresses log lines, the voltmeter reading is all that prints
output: **1.5** kV
